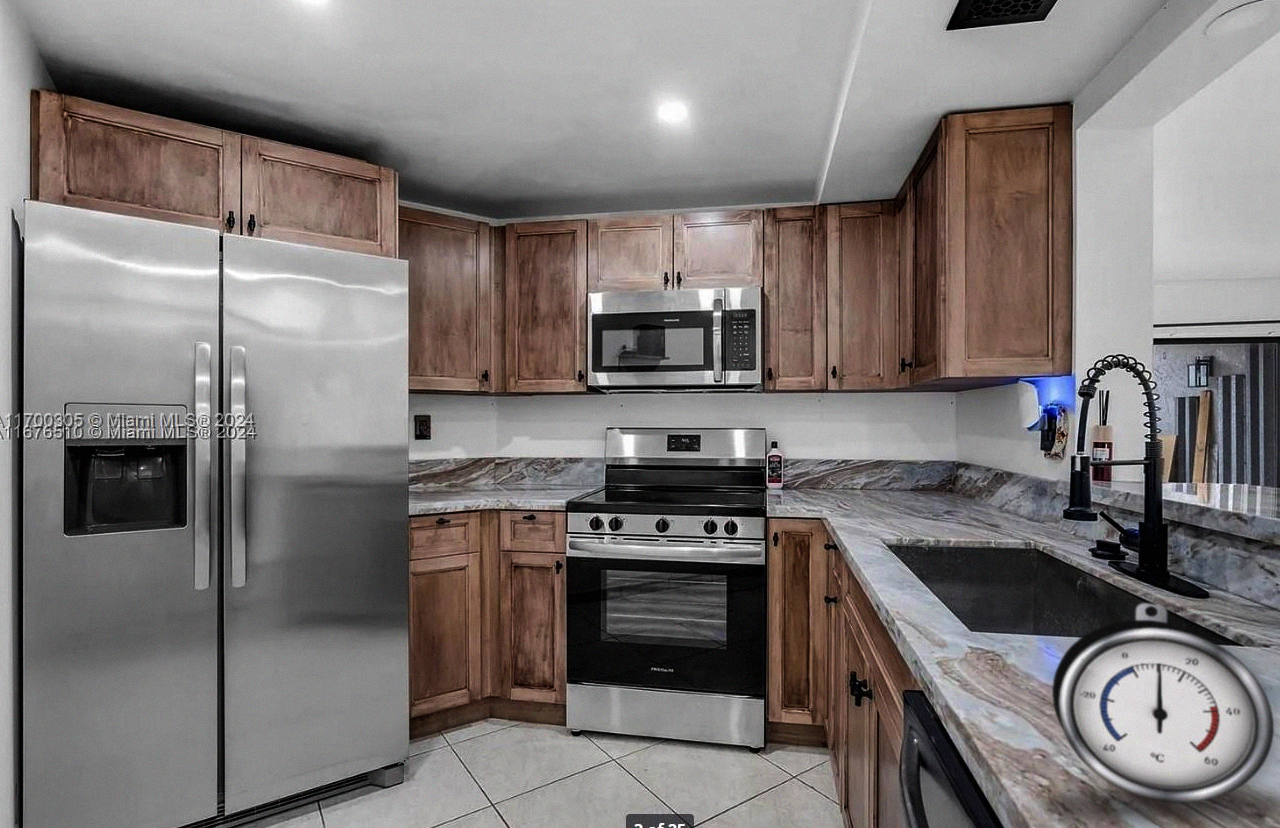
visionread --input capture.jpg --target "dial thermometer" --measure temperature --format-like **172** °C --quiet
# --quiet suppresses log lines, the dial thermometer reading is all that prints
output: **10** °C
